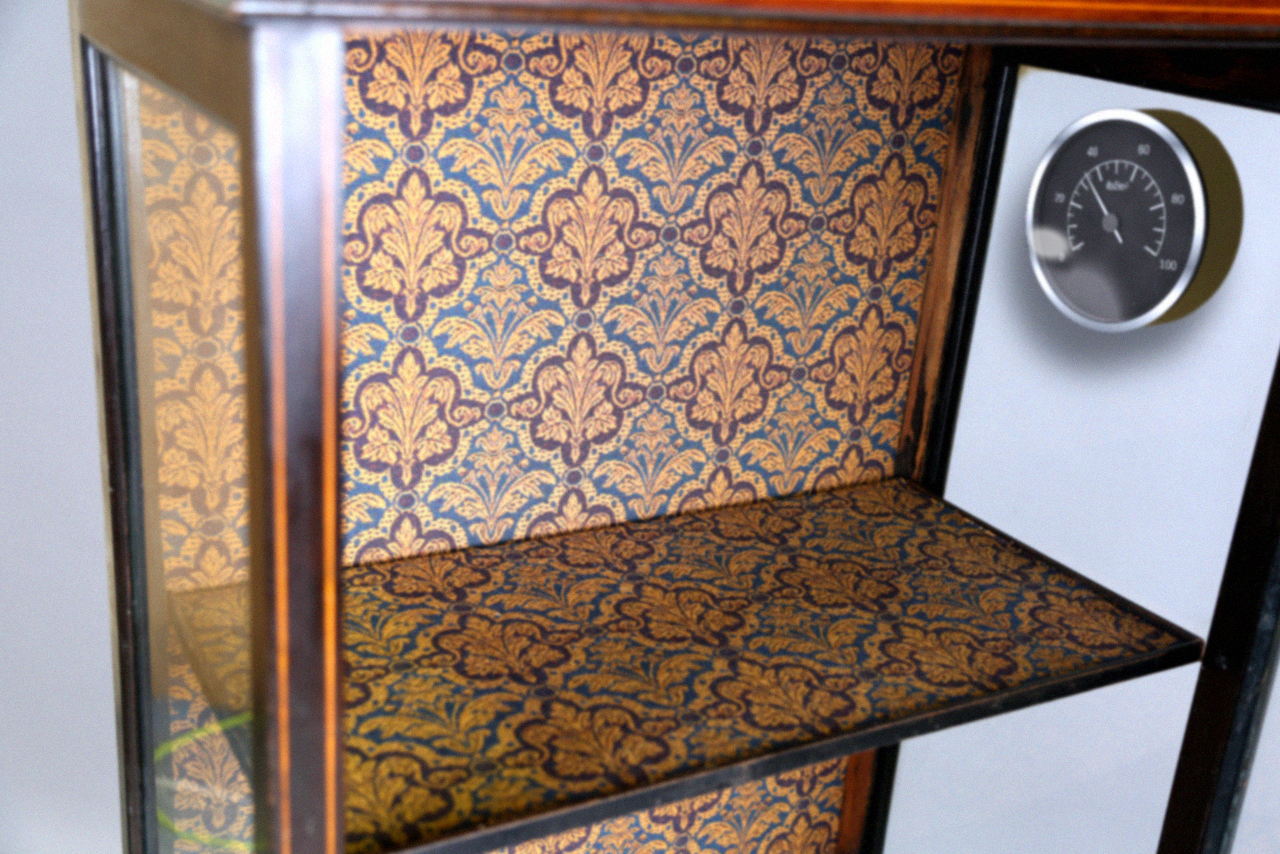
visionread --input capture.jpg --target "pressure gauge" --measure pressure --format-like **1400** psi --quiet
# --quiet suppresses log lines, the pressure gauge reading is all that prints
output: **35** psi
